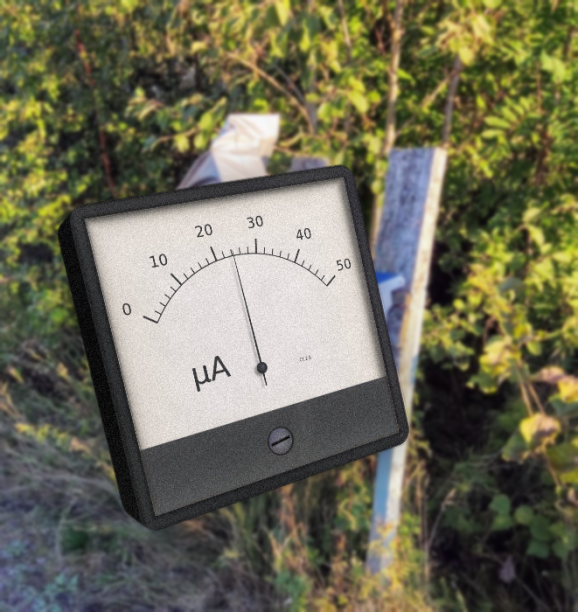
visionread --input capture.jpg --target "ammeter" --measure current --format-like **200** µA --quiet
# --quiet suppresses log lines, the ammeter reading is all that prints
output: **24** µA
